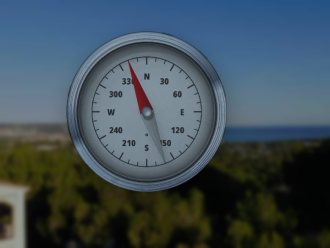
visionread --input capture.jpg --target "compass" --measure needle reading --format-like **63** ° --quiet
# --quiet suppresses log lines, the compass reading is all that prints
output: **340** °
